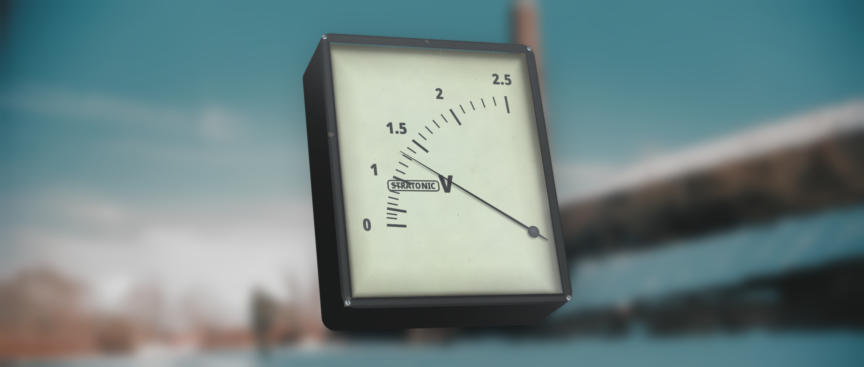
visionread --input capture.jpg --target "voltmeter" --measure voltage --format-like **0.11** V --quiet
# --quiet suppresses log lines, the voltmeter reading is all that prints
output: **1.3** V
